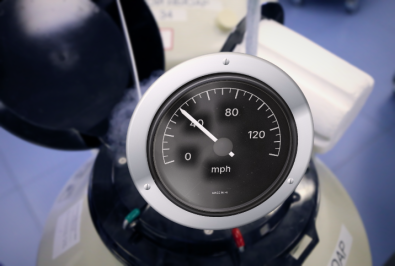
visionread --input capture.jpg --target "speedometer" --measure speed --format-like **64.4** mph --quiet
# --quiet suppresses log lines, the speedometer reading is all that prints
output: **40** mph
